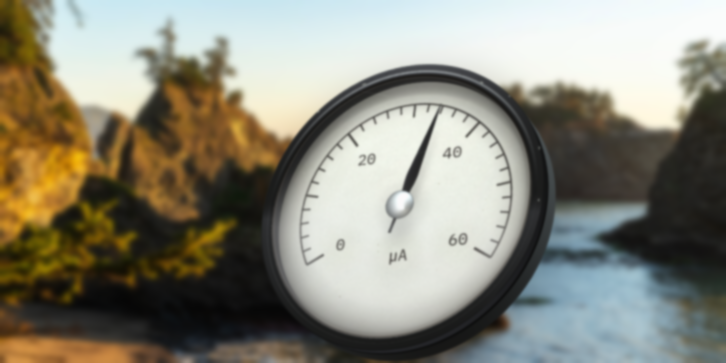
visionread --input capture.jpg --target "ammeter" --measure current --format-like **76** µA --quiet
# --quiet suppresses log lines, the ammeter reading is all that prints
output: **34** µA
